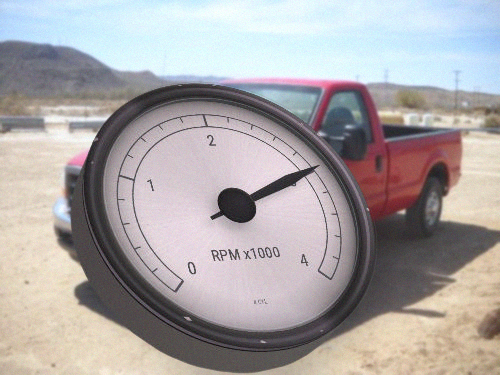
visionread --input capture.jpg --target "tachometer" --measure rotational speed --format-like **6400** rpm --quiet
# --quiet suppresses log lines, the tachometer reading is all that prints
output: **3000** rpm
